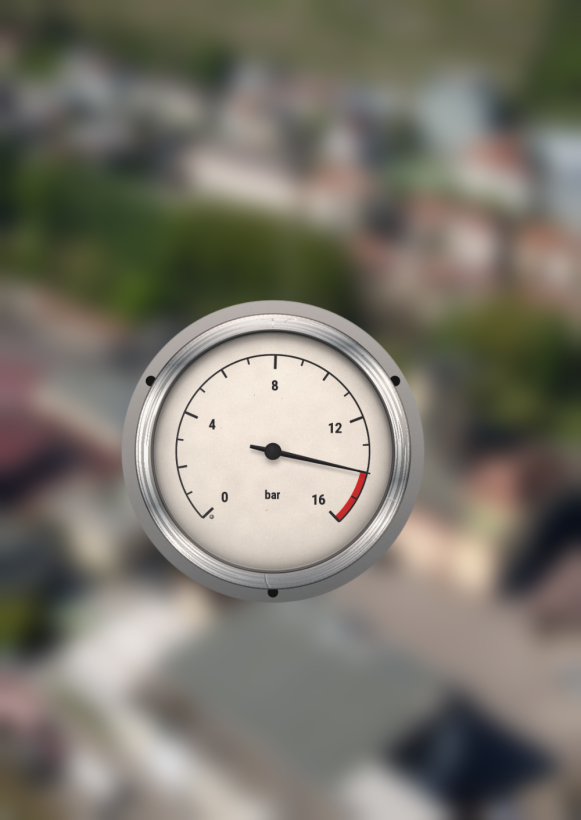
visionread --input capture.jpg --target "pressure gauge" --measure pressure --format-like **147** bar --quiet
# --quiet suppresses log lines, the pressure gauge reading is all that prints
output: **14** bar
